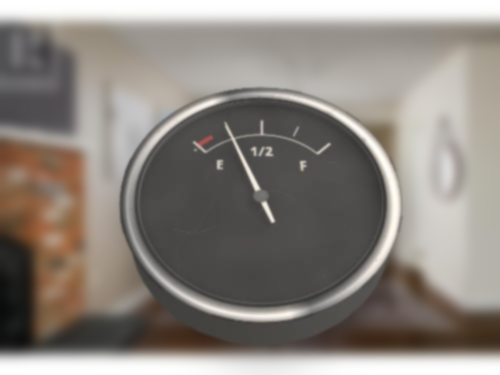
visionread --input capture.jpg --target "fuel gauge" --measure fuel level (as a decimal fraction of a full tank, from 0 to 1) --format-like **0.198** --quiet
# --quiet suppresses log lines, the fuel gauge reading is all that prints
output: **0.25**
